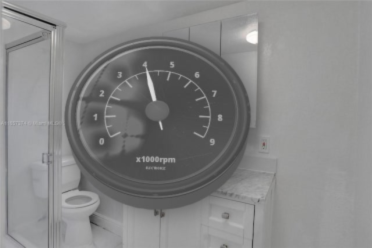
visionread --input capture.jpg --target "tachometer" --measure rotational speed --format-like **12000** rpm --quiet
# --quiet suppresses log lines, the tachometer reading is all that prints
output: **4000** rpm
